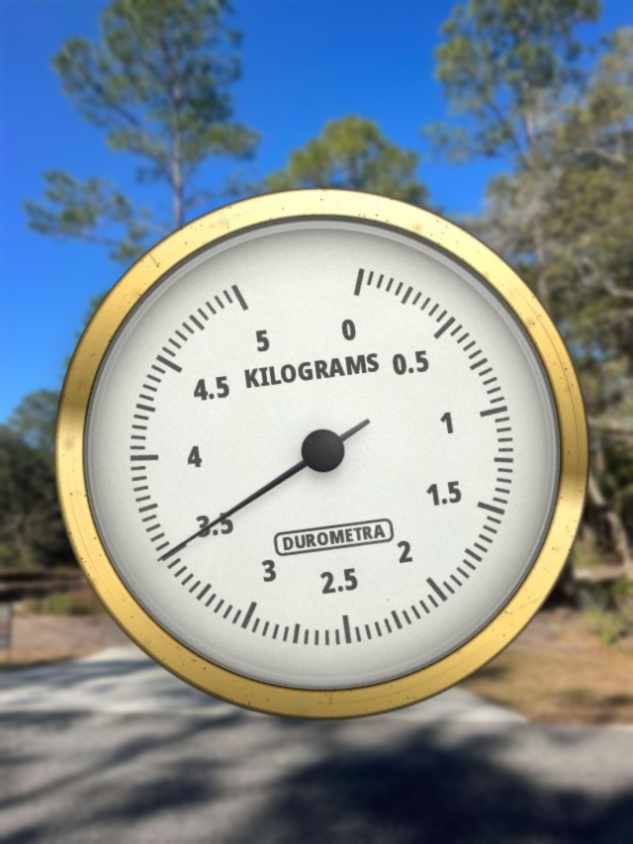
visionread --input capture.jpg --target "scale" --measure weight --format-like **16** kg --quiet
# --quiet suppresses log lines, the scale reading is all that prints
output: **3.5** kg
